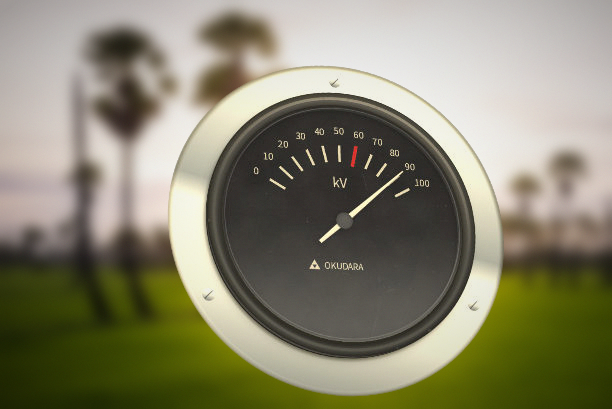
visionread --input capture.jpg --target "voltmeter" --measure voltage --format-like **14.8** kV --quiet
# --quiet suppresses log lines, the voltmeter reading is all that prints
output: **90** kV
